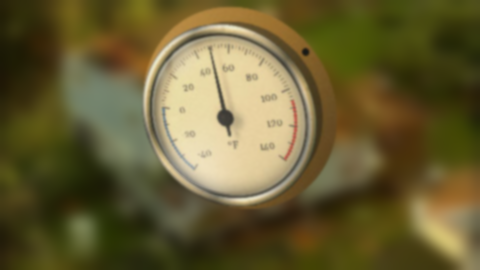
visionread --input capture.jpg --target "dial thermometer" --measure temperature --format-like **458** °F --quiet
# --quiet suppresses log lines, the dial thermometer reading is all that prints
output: **50** °F
